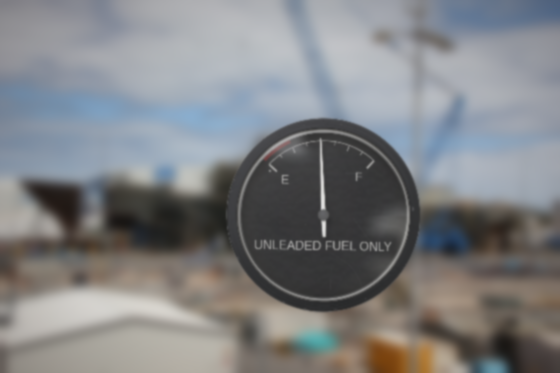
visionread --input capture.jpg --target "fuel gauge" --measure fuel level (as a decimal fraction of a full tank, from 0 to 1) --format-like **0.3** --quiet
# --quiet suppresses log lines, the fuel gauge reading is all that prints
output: **0.5**
